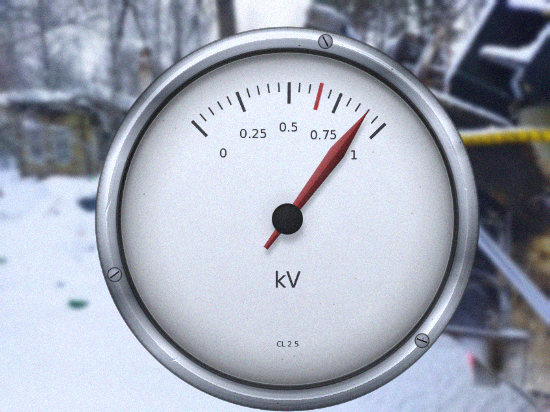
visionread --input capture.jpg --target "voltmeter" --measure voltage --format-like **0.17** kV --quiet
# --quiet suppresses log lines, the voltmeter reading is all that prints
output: **0.9** kV
